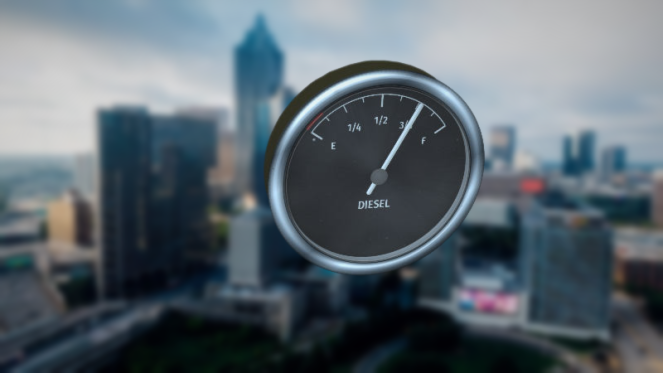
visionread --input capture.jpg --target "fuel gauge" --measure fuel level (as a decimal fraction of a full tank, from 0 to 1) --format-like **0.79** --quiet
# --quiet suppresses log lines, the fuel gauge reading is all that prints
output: **0.75**
